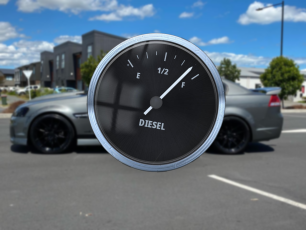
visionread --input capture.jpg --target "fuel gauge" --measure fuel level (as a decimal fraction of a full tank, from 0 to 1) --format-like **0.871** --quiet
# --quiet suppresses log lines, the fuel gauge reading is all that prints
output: **0.875**
